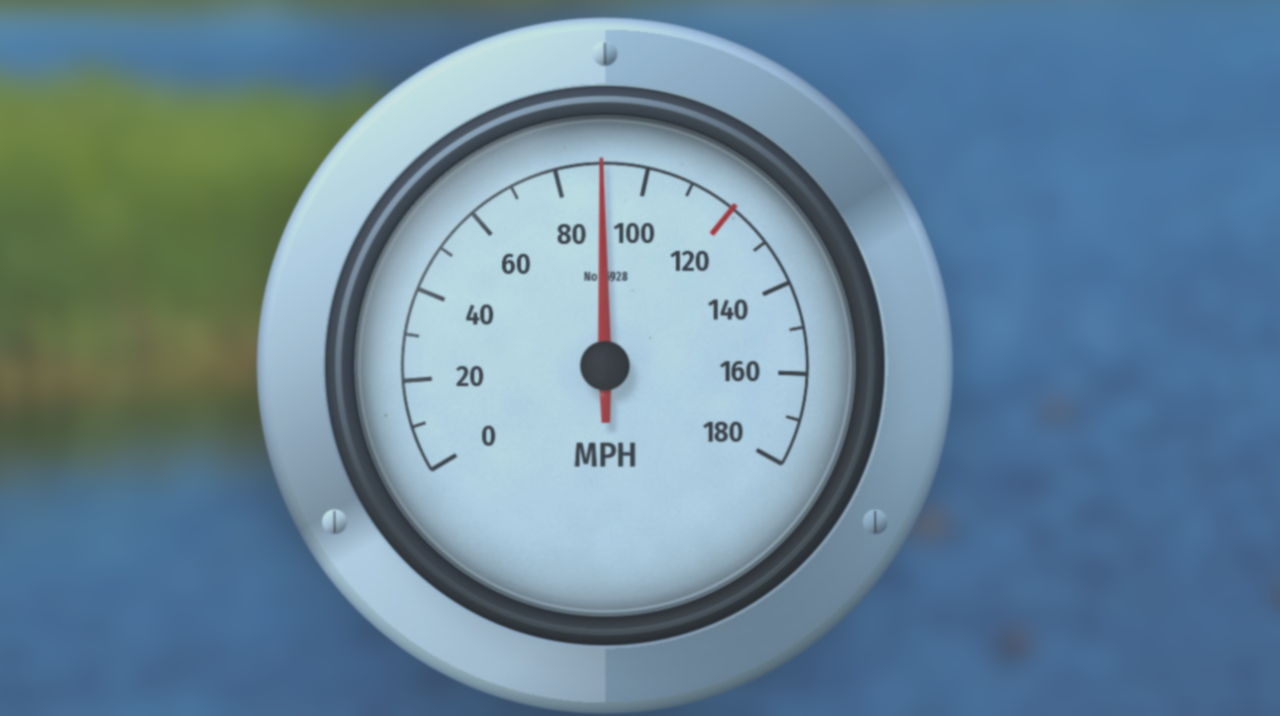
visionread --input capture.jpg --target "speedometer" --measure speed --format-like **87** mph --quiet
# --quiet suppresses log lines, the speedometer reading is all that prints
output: **90** mph
